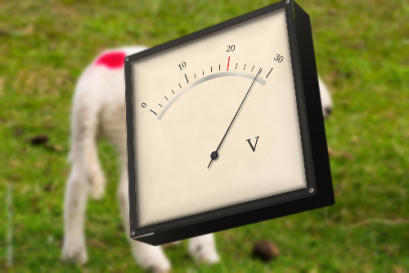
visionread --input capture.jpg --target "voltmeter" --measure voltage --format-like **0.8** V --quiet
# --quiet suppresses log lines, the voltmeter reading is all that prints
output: **28** V
